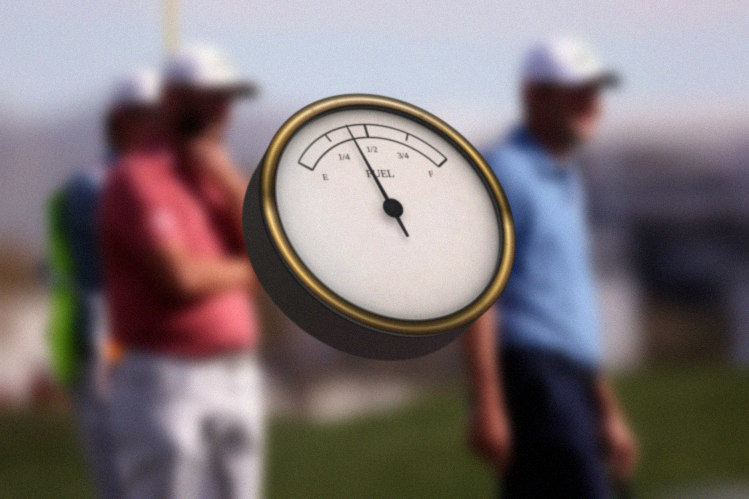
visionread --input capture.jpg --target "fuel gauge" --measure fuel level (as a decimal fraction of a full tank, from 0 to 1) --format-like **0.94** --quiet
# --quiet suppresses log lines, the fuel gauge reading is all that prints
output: **0.375**
